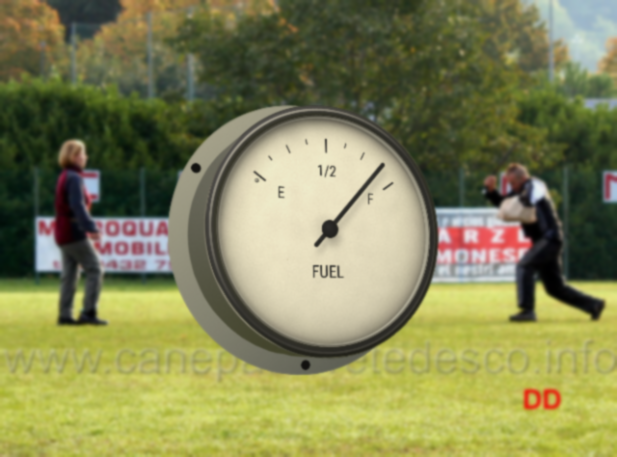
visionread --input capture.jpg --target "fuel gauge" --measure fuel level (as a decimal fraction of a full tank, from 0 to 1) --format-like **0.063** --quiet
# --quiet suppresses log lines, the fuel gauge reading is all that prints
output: **0.875**
